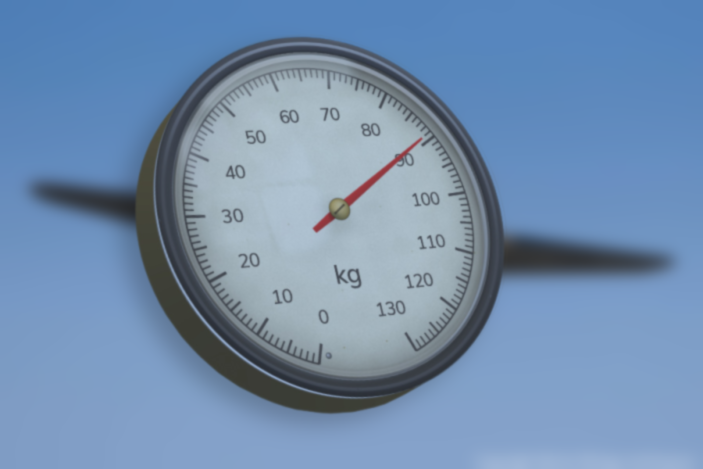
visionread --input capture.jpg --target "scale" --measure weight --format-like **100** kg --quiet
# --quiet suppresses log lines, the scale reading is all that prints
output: **89** kg
